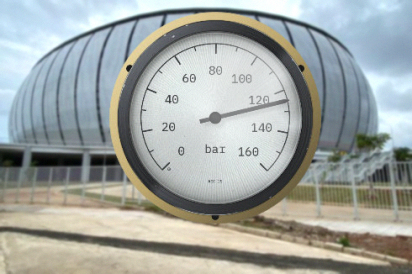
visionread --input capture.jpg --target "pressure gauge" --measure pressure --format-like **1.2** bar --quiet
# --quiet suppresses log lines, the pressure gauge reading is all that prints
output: **125** bar
